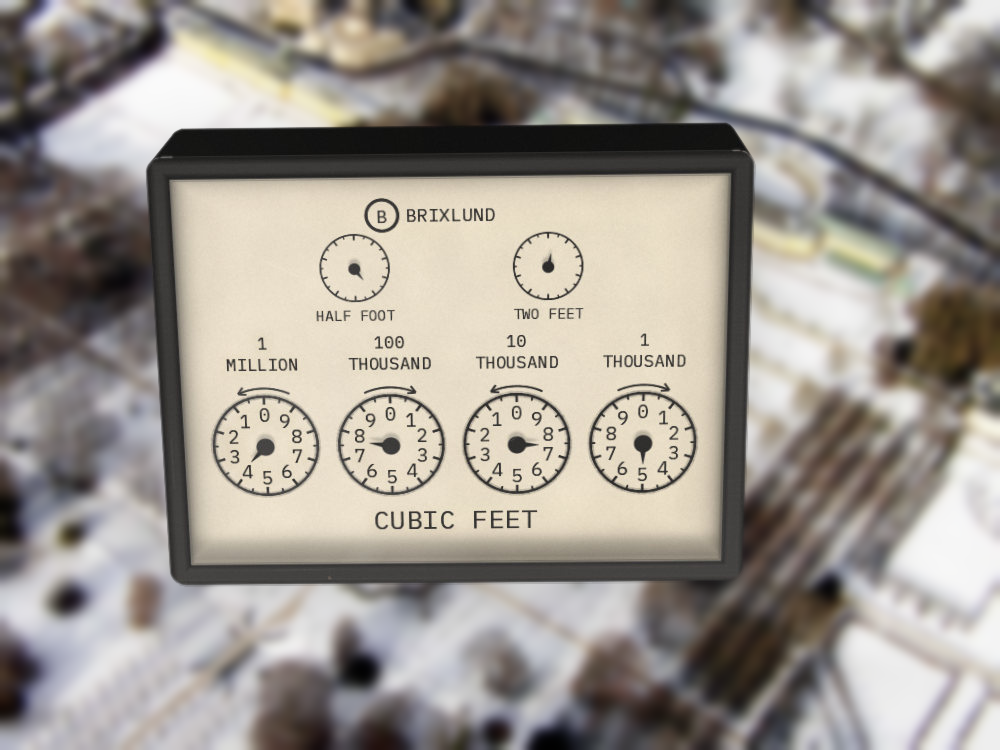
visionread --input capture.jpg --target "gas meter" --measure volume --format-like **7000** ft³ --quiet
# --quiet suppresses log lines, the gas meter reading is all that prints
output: **377500** ft³
